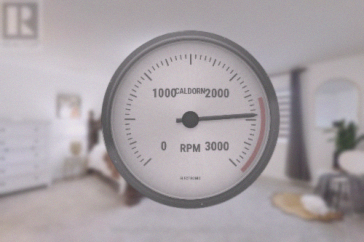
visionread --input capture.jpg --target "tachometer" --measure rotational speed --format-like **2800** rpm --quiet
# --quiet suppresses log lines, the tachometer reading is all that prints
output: **2450** rpm
